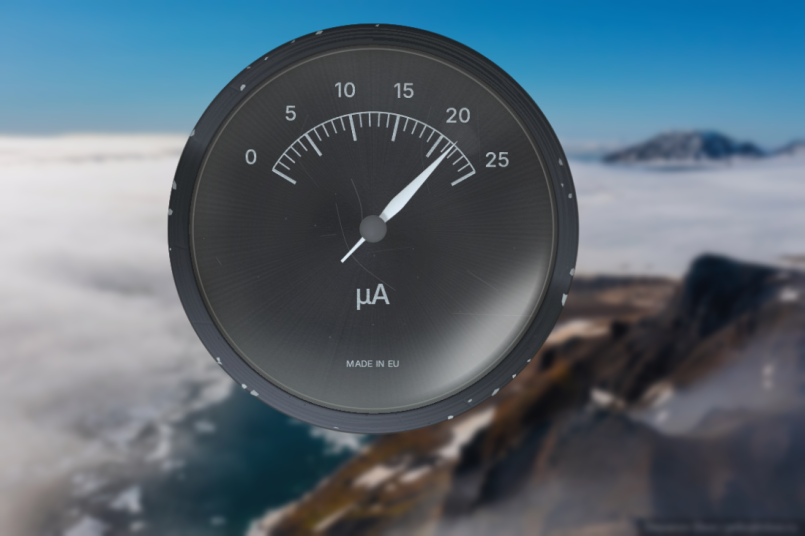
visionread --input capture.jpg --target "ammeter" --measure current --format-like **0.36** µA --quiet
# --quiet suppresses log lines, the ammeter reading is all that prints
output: **21.5** µA
